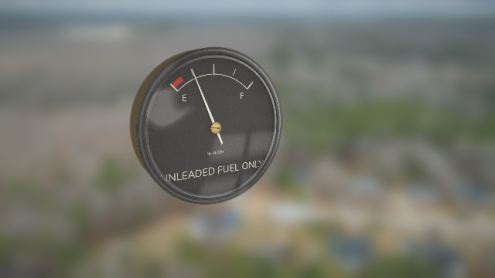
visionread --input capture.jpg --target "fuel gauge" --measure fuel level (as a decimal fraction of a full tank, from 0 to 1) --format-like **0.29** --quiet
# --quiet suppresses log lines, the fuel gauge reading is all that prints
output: **0.25**
